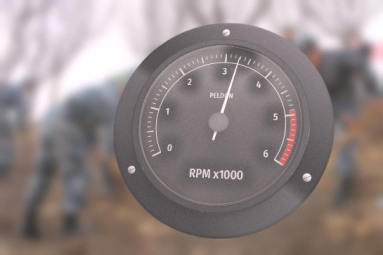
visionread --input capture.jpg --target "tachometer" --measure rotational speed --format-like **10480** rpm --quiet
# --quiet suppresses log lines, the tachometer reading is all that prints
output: **3300** rpm
